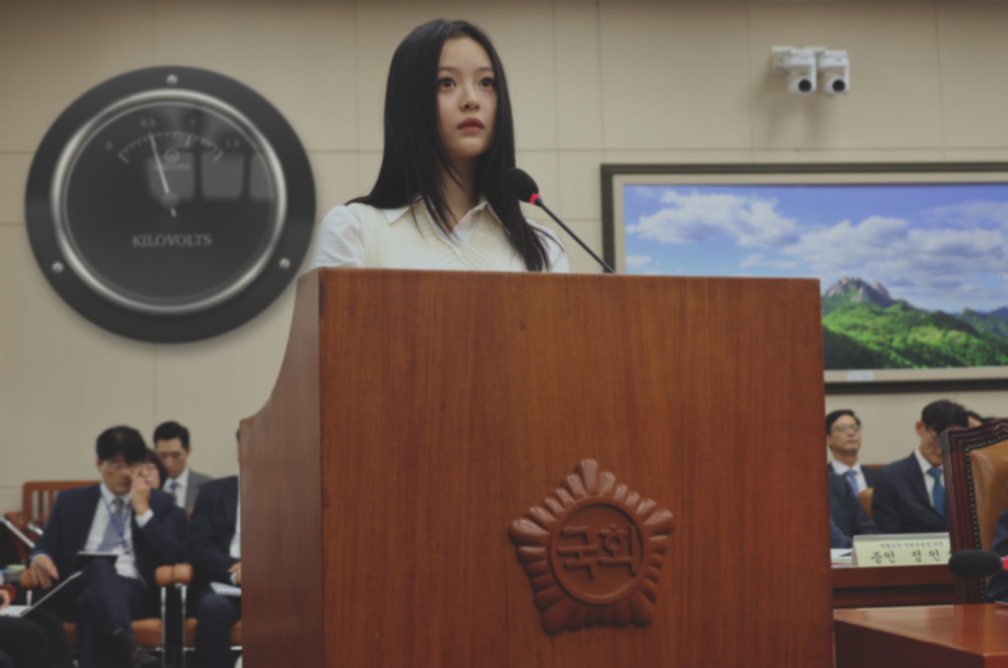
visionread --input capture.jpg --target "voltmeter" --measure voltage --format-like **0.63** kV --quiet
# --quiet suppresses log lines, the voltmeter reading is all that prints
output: **0.5** kV
